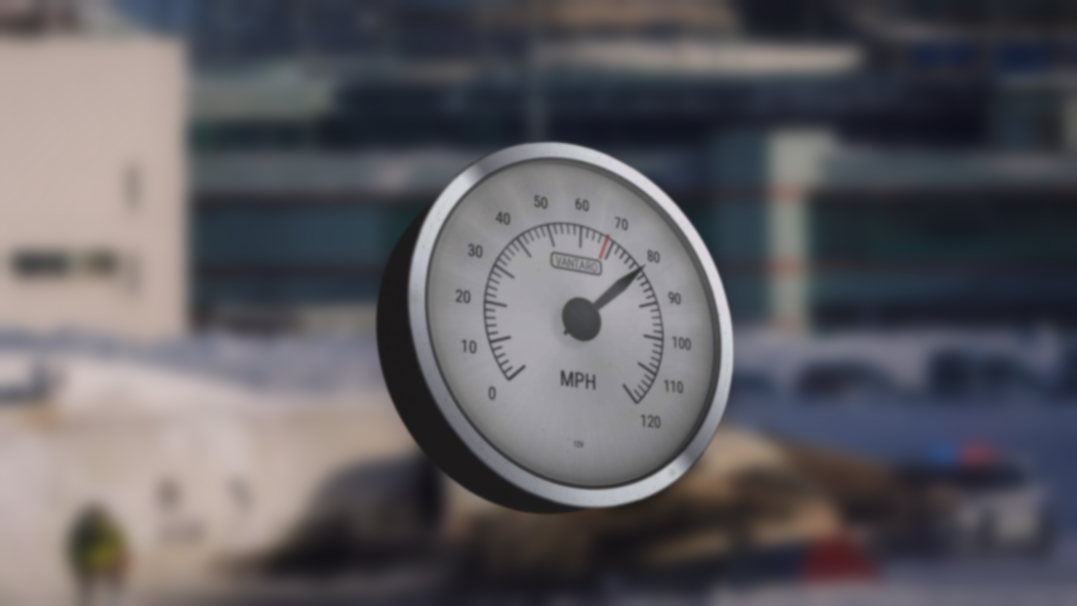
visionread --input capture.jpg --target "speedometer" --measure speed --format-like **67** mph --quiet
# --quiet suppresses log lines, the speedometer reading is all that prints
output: **80** mph
